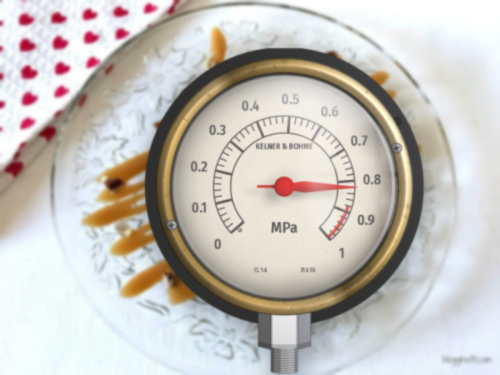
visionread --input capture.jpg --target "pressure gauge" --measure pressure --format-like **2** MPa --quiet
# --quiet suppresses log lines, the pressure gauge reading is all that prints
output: **0.82** MPa
